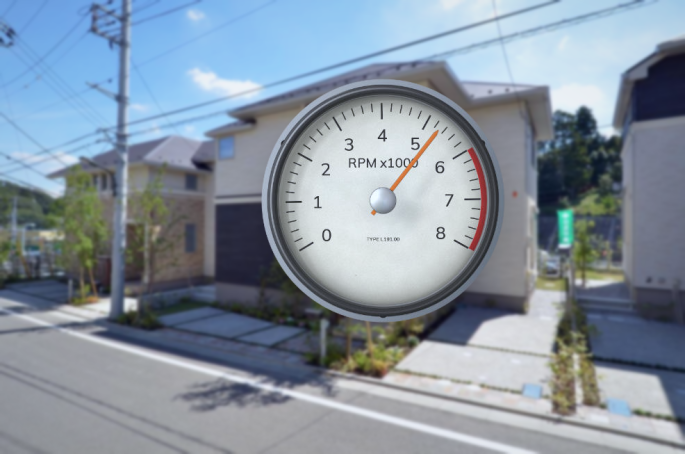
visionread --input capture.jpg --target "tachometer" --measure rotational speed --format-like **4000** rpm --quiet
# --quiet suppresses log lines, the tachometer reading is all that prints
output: **5300** rpm
